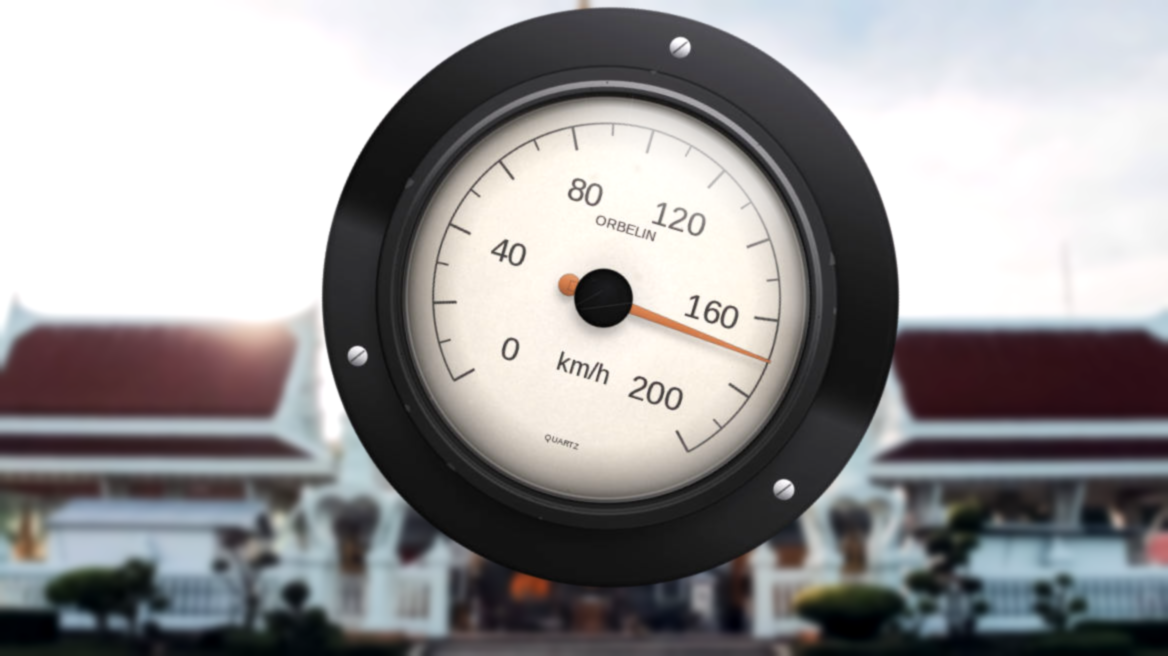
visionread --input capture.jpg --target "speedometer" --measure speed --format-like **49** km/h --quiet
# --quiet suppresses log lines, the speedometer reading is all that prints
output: **170** km/h
